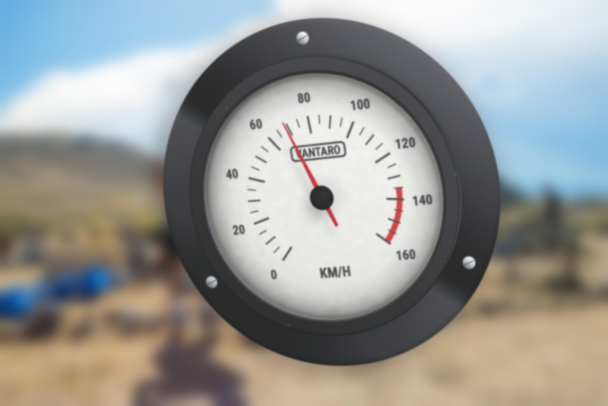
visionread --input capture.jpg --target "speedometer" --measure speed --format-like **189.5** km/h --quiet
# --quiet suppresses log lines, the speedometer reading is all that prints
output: **70** km/h
